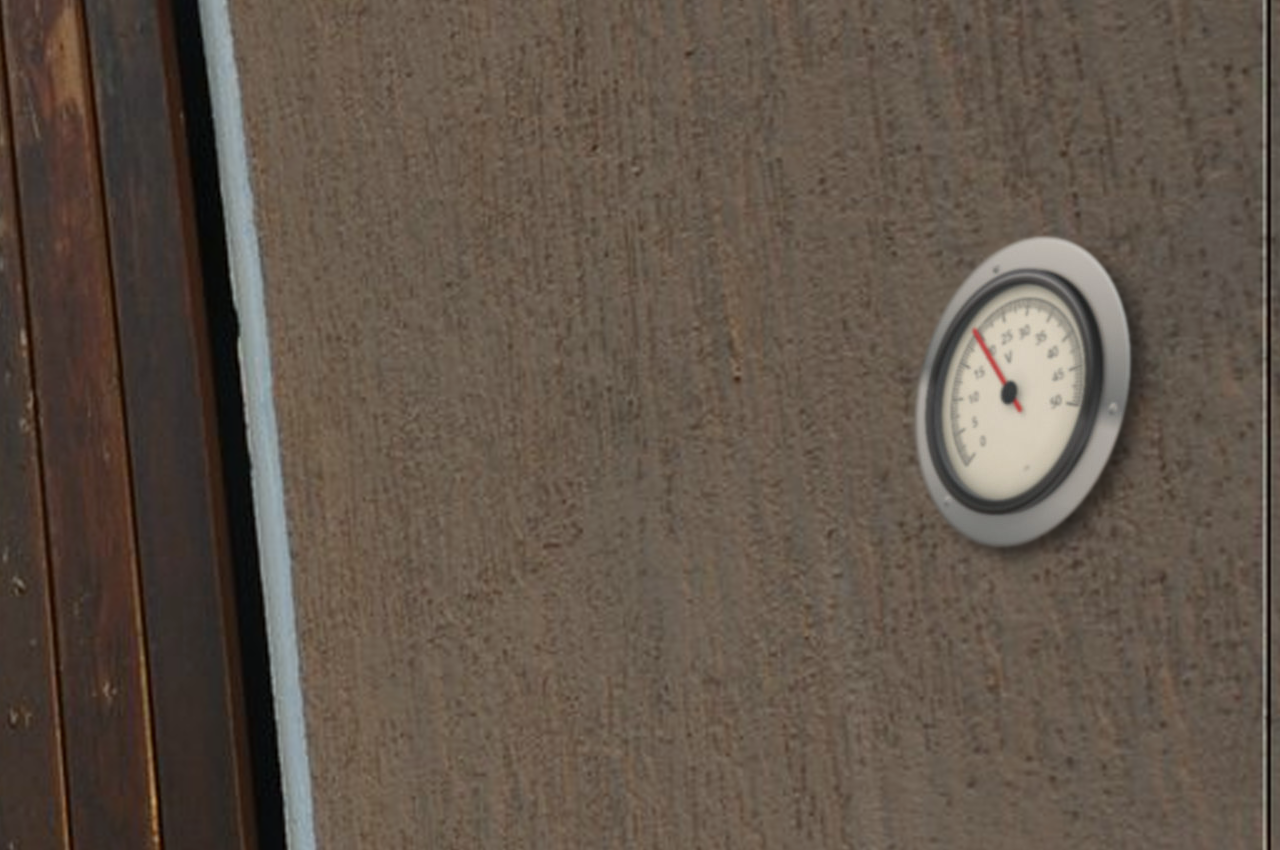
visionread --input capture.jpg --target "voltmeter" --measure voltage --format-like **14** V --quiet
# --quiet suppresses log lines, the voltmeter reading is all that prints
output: **20** V
